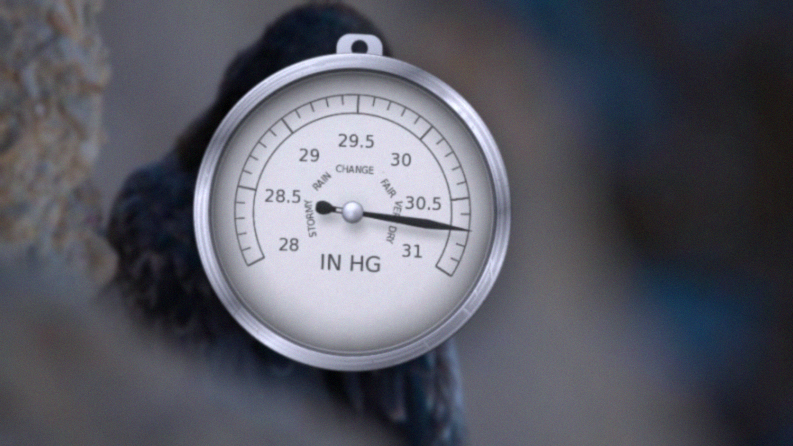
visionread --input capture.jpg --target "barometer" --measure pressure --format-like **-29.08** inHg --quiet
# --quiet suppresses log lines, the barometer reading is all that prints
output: **30.7** inHg
